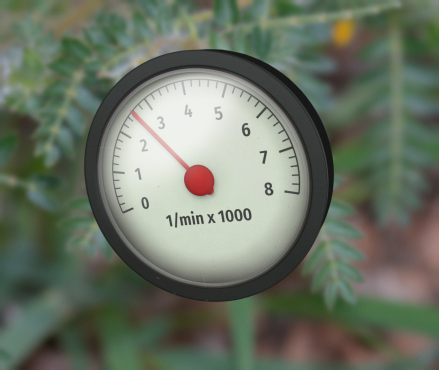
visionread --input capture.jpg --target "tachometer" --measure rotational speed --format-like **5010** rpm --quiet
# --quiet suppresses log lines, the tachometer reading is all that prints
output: **2600** rpm
